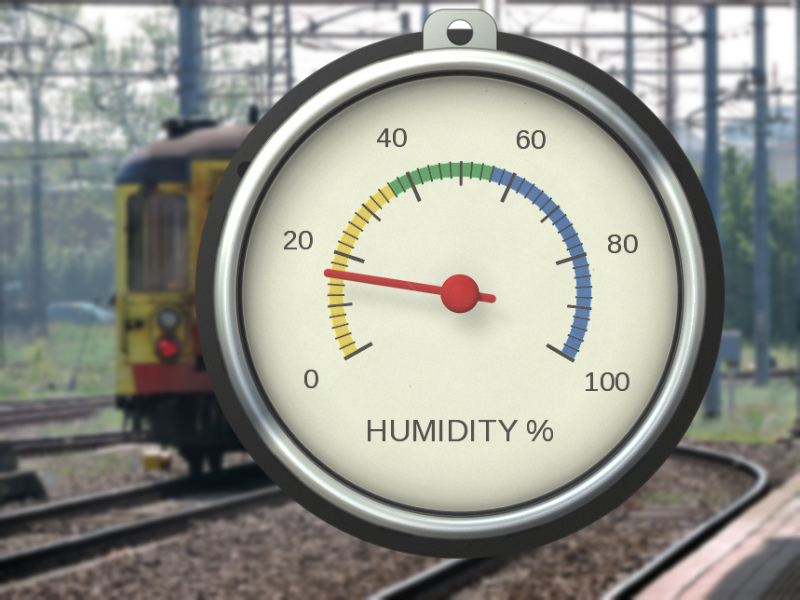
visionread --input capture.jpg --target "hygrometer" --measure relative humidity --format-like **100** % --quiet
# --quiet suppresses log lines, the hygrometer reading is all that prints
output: **16** %
